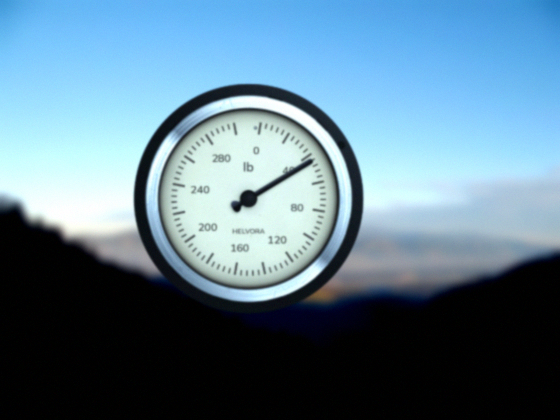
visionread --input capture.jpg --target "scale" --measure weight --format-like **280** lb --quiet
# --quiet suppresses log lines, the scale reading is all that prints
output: **44** lb
